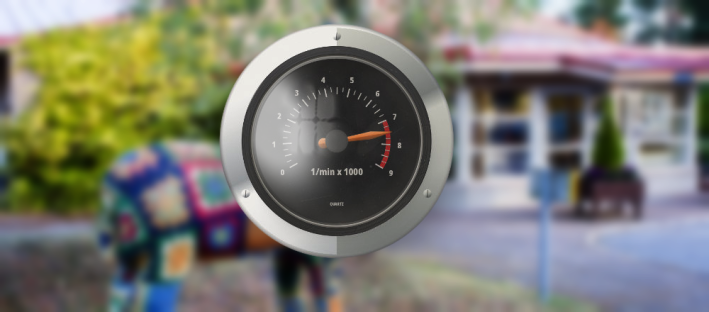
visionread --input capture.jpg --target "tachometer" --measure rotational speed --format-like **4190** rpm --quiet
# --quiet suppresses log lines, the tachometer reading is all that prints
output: **7500** rpm
